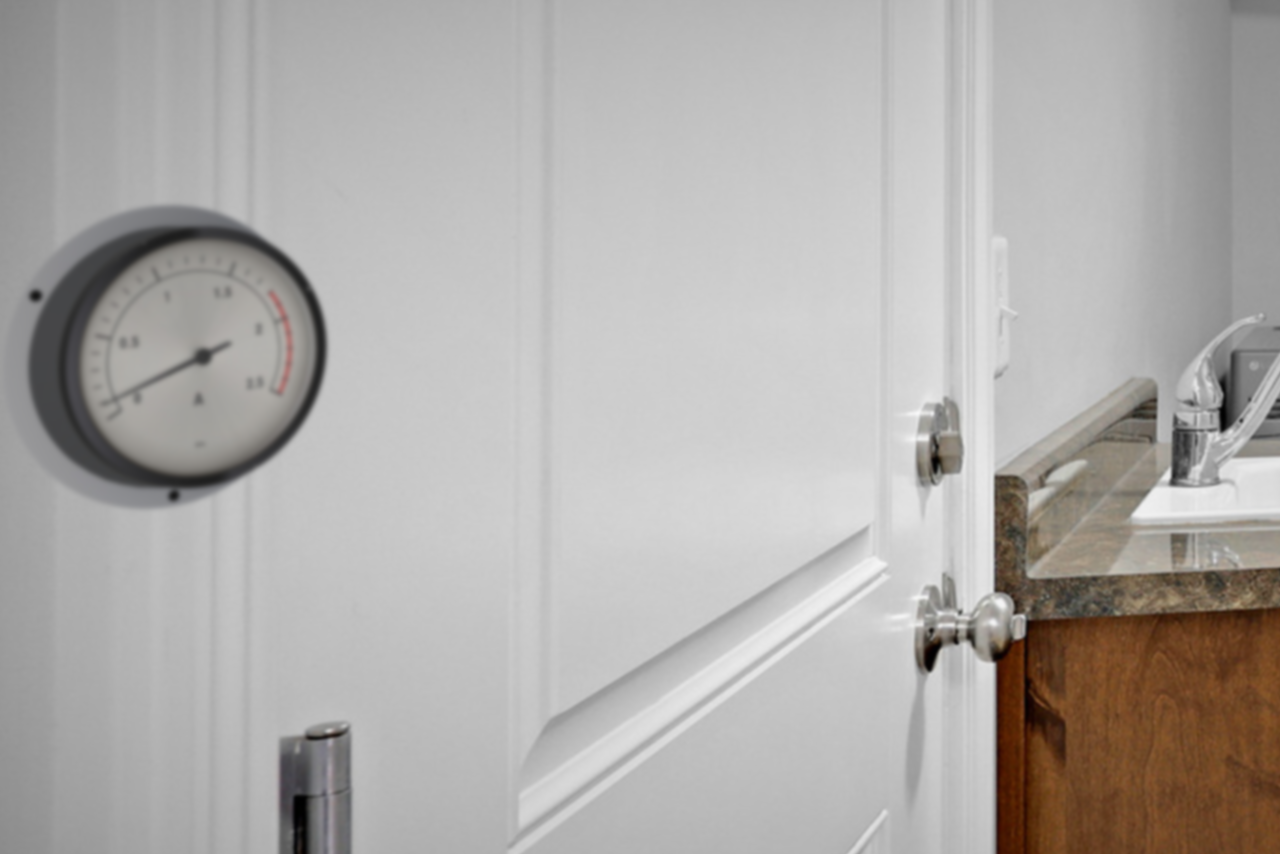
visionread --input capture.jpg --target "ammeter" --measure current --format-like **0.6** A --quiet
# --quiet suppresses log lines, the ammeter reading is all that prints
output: **0.1** A
